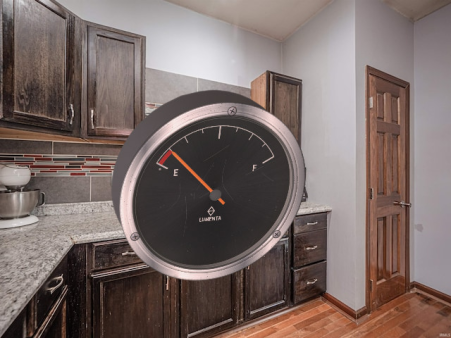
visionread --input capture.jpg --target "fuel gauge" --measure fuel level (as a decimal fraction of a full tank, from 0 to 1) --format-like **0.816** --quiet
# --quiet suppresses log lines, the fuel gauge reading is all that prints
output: **0.125**
